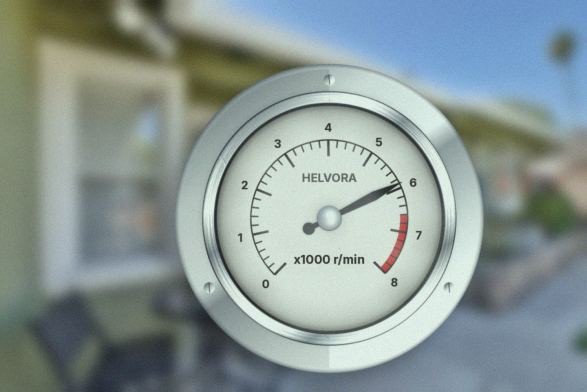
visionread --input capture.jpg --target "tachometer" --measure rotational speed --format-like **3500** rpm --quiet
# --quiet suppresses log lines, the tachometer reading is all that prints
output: **5900** rpm
